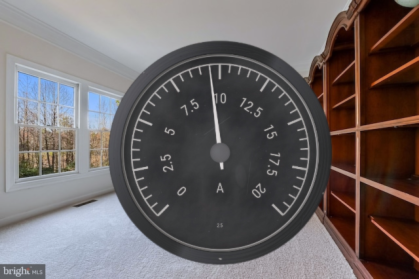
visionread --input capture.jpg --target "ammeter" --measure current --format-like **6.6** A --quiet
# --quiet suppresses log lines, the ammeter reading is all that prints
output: **9.5** A
